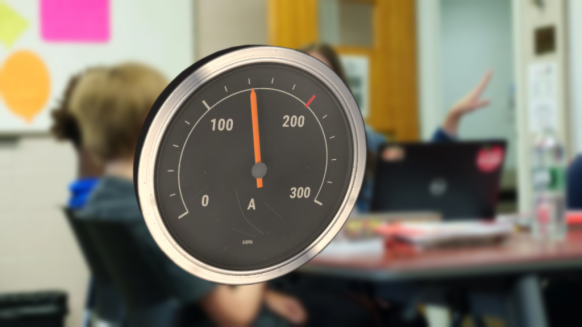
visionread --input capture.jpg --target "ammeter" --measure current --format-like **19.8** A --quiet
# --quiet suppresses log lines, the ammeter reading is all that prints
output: **140** A
